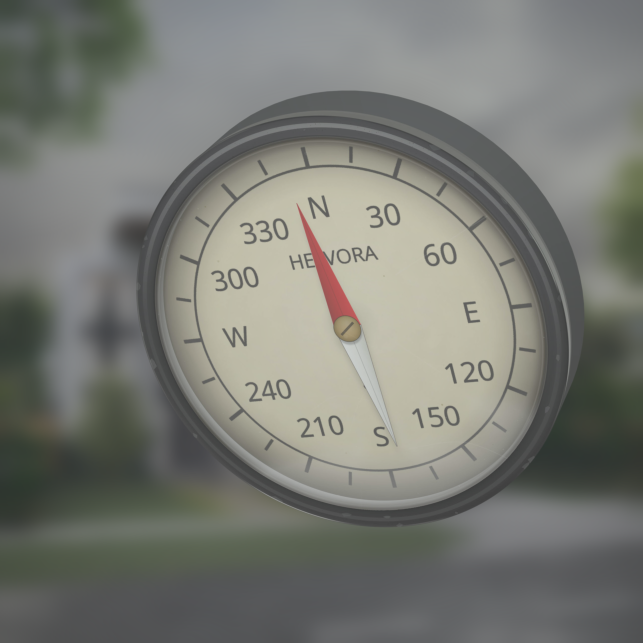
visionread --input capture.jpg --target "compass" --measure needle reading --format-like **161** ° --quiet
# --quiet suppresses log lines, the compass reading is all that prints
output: **352.5** °
